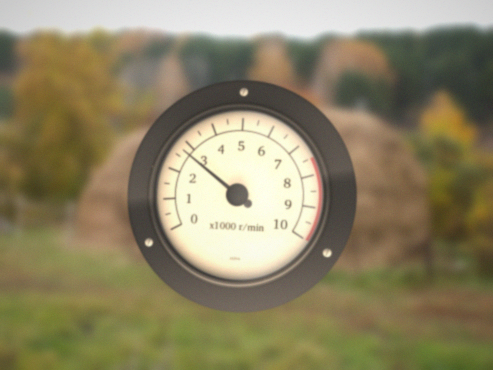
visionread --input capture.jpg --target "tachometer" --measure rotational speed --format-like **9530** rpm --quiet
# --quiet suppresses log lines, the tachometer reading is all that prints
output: **2750** rpm
